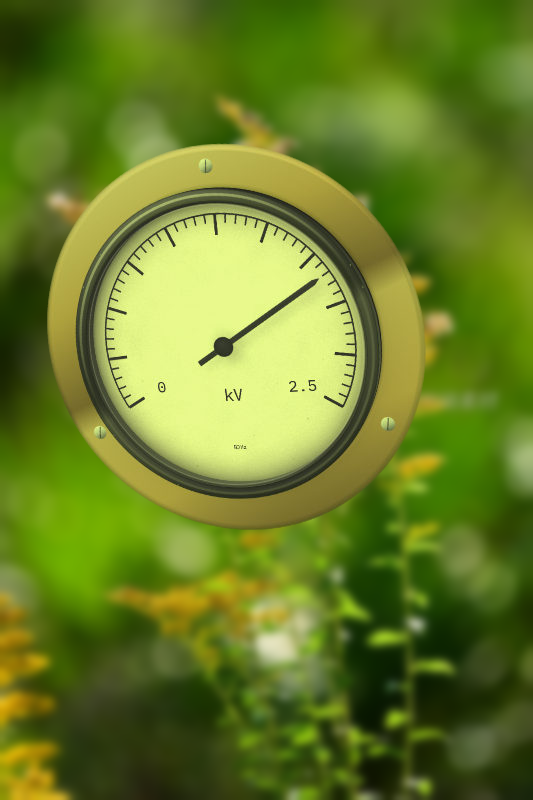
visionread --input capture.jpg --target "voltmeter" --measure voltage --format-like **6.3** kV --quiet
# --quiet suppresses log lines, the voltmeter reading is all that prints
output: **1.85** kV
